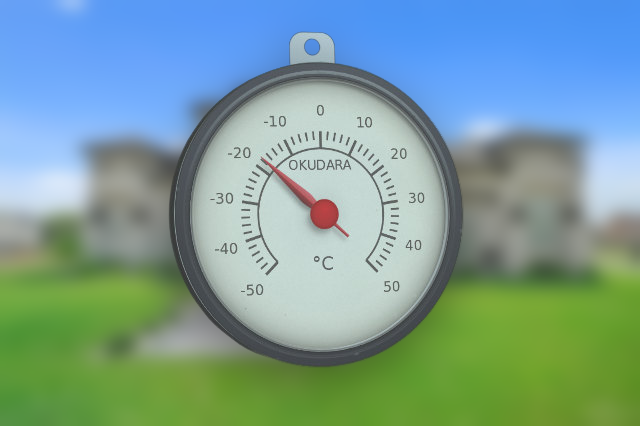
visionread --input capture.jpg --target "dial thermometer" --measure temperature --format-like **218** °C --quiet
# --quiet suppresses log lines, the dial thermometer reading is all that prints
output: **-18** °C
